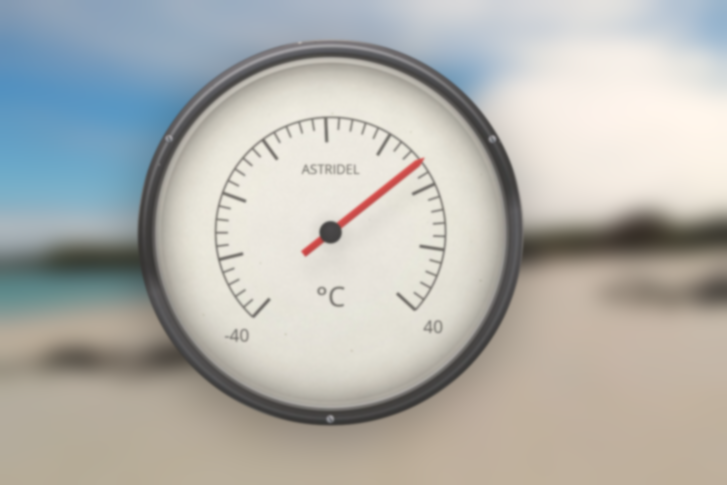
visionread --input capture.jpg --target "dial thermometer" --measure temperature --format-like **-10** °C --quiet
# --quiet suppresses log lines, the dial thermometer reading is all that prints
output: **16** °C
